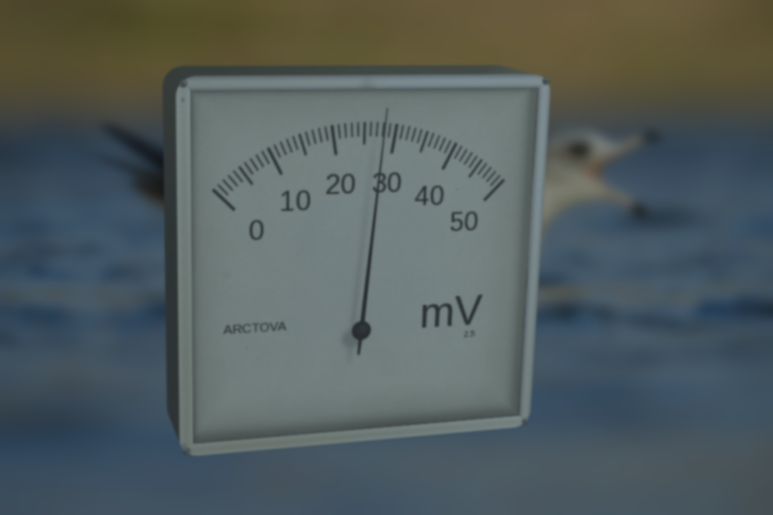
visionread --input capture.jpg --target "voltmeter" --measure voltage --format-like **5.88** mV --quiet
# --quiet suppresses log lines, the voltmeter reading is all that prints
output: **28** mV
